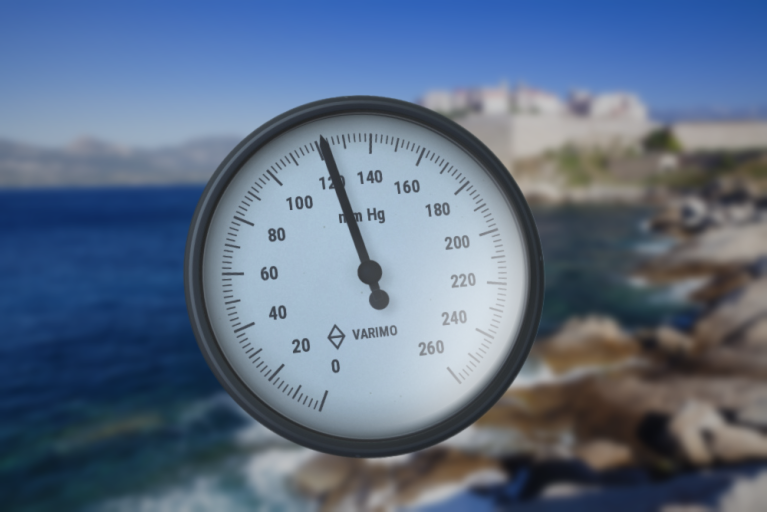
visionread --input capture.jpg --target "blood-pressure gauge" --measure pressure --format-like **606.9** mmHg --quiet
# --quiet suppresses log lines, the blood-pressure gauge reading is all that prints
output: **122** mmHg
